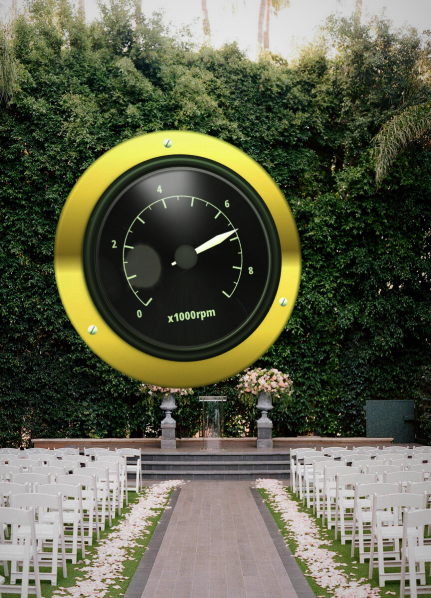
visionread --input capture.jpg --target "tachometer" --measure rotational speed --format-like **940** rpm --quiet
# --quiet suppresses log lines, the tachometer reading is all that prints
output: **6750** rpm
